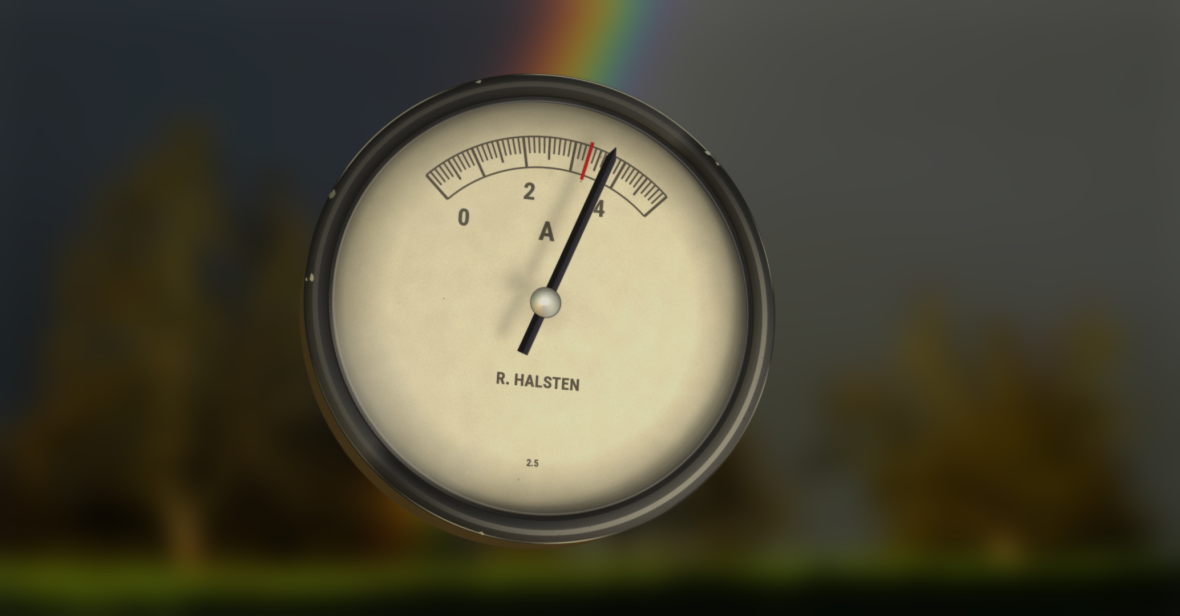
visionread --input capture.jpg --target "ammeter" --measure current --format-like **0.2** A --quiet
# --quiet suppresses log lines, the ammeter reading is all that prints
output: **3.7** A
